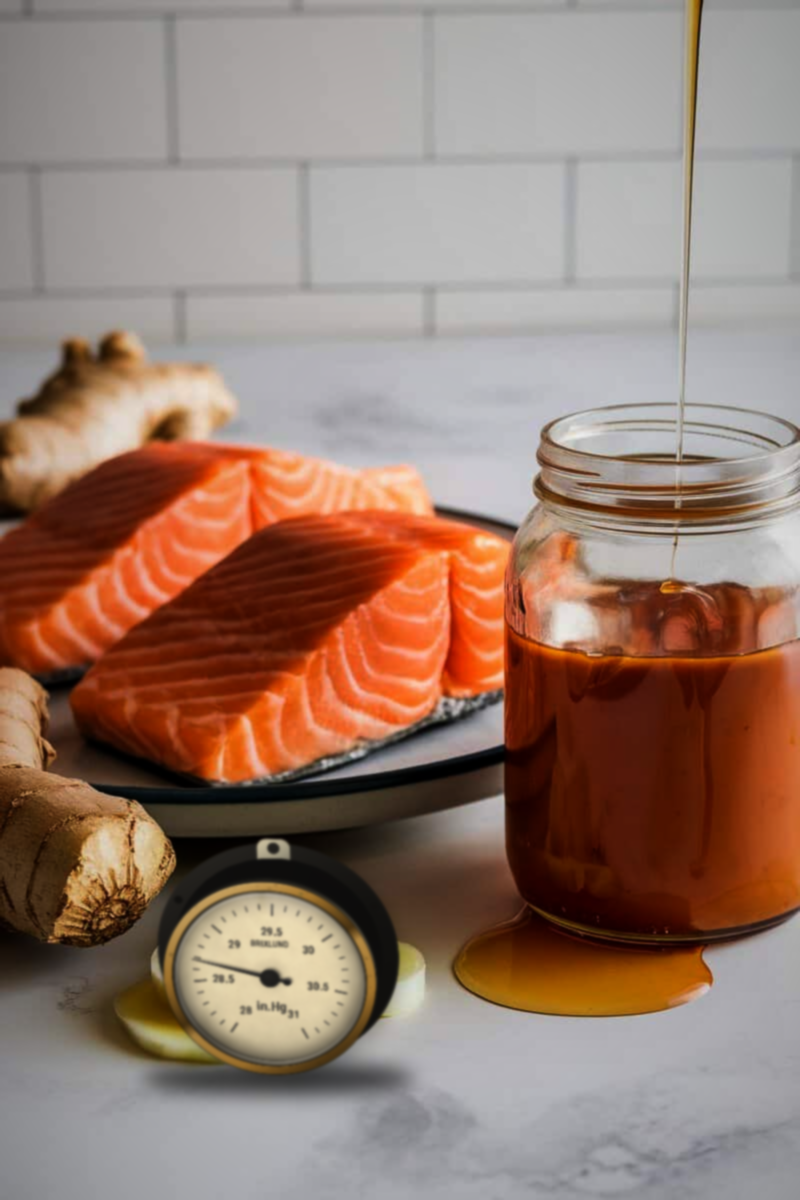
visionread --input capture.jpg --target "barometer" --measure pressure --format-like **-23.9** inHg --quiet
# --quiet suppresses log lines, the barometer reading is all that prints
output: **28.7** inHg
